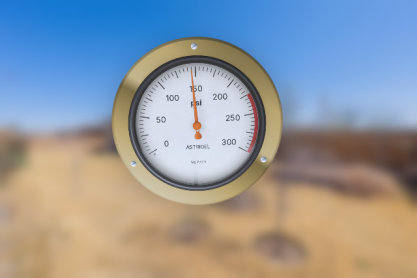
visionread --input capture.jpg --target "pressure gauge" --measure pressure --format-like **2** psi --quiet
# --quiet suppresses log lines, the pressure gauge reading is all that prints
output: **145** psi
